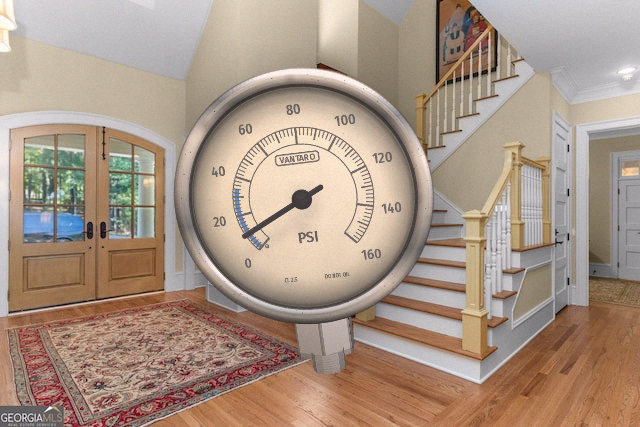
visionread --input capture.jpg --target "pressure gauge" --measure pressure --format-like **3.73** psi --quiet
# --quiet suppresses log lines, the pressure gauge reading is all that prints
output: **10** psi
